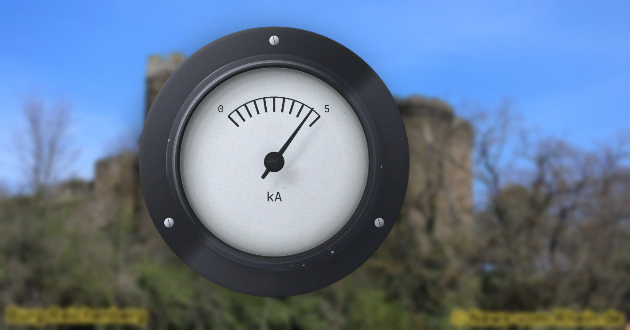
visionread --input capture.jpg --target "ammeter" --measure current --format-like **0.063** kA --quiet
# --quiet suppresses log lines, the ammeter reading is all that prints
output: **4.5** kA
